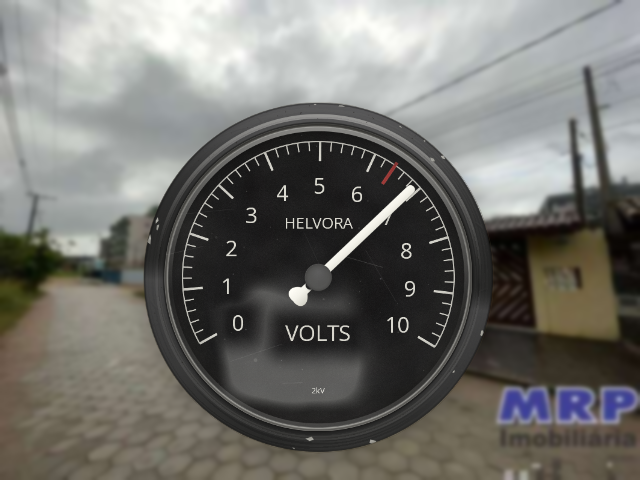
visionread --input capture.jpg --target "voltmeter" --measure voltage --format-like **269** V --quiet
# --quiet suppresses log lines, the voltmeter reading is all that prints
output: **6.9** V
